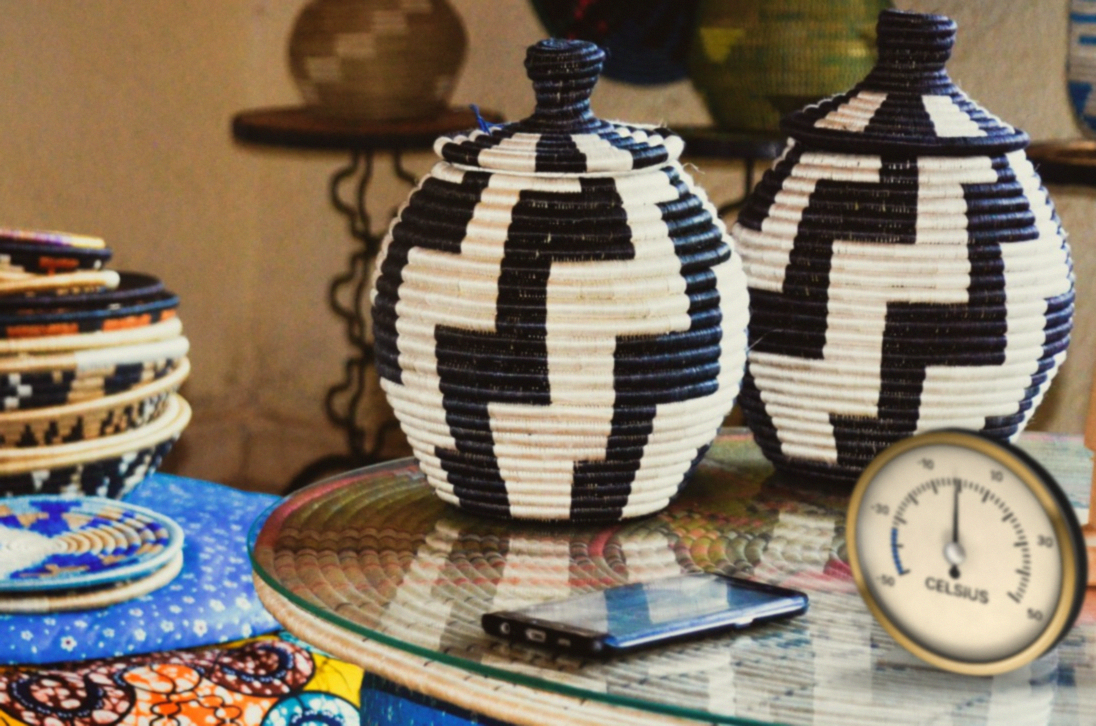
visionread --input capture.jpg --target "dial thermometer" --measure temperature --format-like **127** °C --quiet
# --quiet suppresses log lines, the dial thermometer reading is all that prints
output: **0** °C
